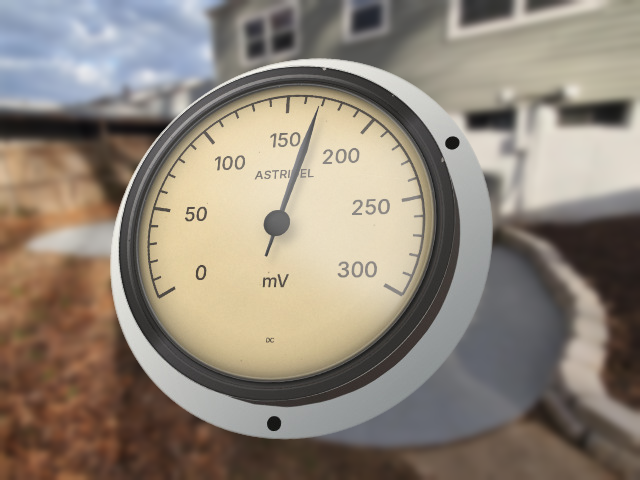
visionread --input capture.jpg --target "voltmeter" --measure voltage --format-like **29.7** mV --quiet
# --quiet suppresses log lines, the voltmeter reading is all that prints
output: **170** mV
